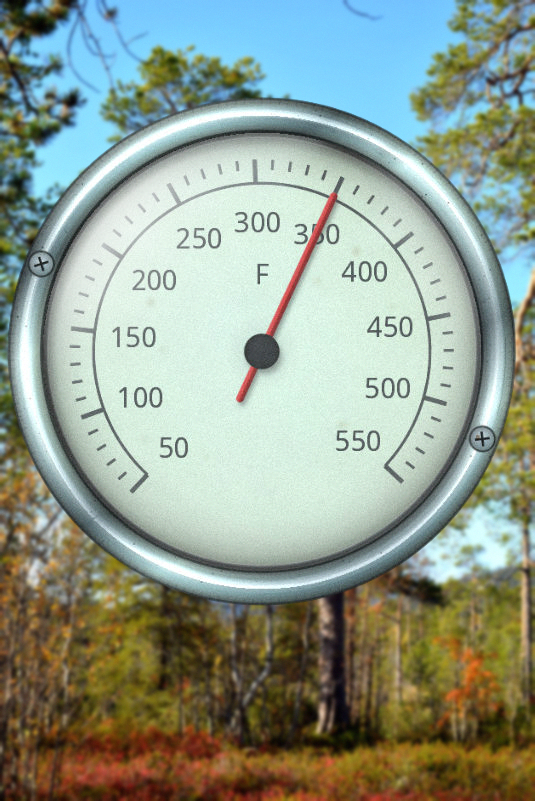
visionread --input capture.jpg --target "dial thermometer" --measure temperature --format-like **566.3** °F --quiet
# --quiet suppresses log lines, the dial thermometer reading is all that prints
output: **350** °F
